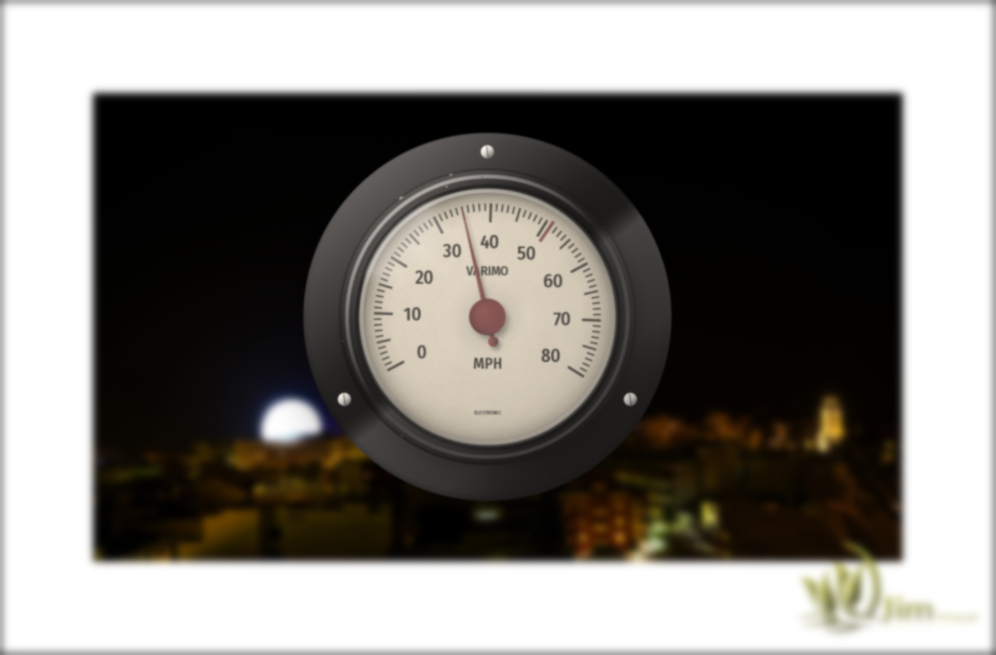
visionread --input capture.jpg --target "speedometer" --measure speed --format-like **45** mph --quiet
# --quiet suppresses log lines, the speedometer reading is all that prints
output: **35** mph
